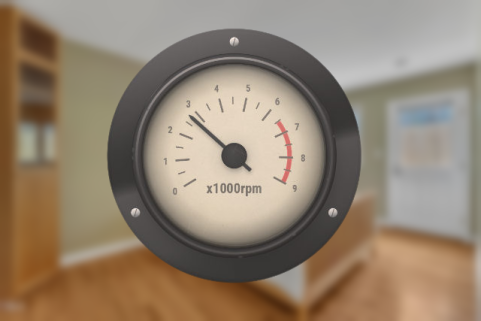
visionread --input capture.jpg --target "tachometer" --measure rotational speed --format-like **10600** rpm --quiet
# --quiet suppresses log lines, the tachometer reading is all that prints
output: **2750** rpm
